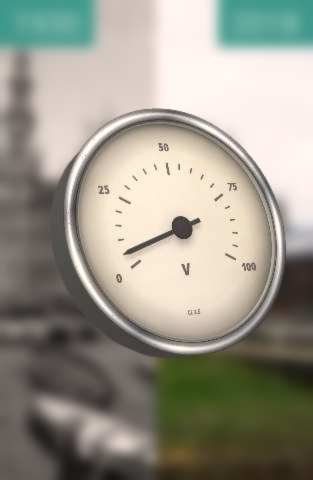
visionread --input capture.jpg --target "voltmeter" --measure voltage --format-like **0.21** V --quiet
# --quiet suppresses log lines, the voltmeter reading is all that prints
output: **5** V
